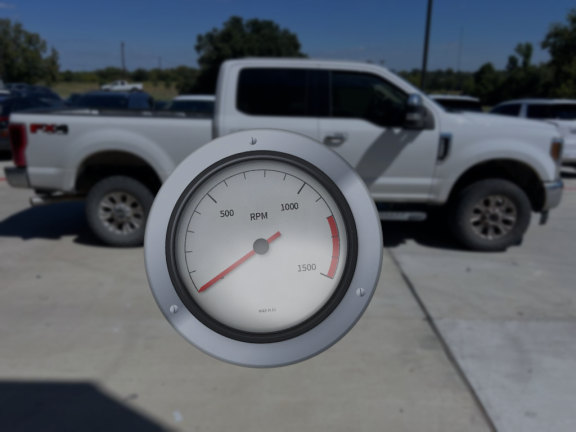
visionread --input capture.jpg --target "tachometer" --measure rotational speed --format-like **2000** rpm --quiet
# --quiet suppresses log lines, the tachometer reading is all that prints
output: **0** rpm
